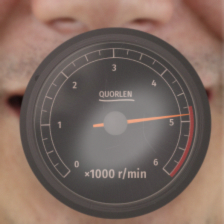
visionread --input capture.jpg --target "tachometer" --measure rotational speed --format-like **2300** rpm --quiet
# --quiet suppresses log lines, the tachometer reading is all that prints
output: **4875** rpm
